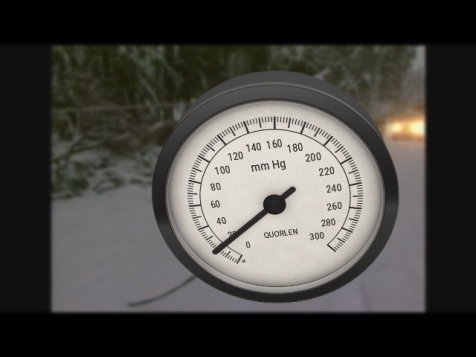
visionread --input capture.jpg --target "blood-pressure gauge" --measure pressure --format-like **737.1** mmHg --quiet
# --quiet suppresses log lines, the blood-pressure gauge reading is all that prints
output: **20** mmHg
